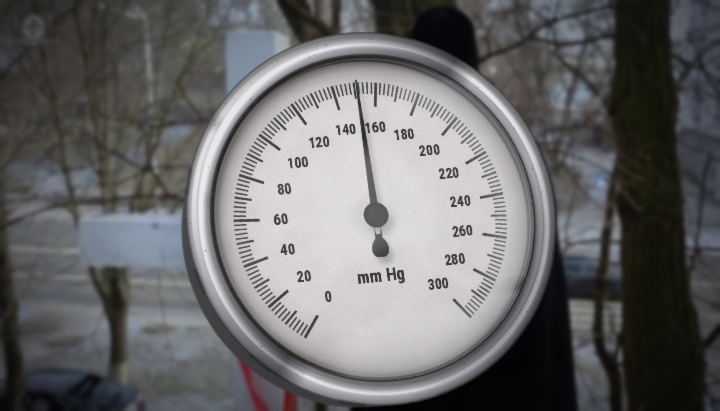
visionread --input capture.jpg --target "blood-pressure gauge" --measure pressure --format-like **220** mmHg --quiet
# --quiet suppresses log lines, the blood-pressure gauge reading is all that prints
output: **150** mmHg
